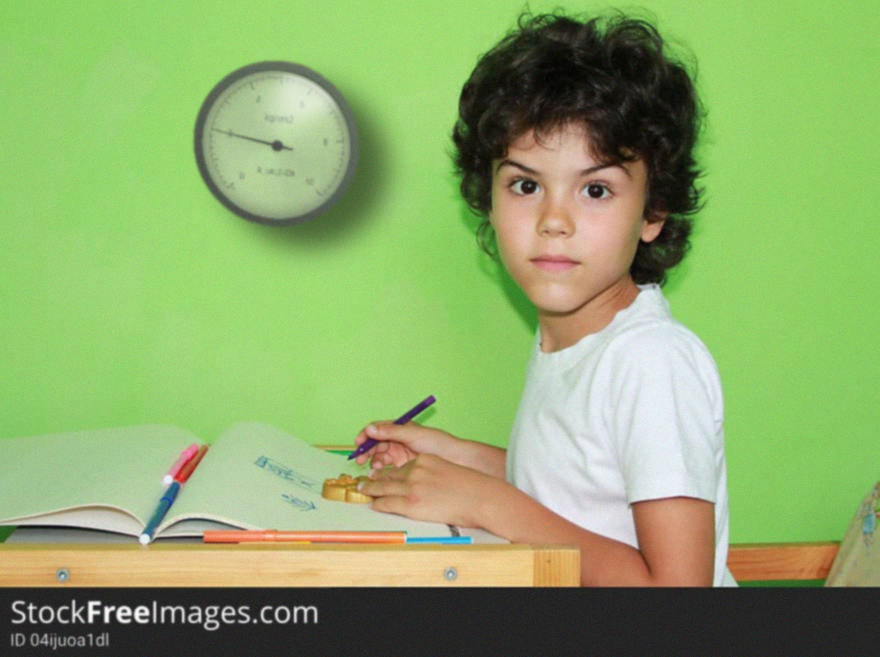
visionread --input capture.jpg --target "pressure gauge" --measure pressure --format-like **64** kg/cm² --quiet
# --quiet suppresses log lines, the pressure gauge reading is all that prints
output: **2** kg/cm²
